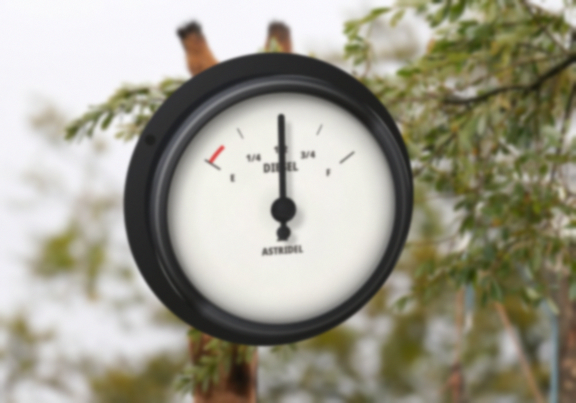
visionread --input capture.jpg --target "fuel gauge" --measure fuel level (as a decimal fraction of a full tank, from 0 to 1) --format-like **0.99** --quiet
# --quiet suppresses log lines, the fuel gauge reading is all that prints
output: **0.5**
